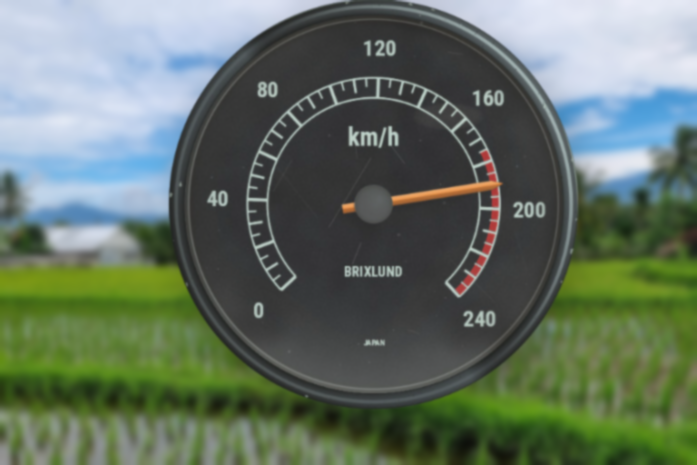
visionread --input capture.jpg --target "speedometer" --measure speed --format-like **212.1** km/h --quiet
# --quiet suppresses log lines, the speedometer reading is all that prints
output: **190** km/h
